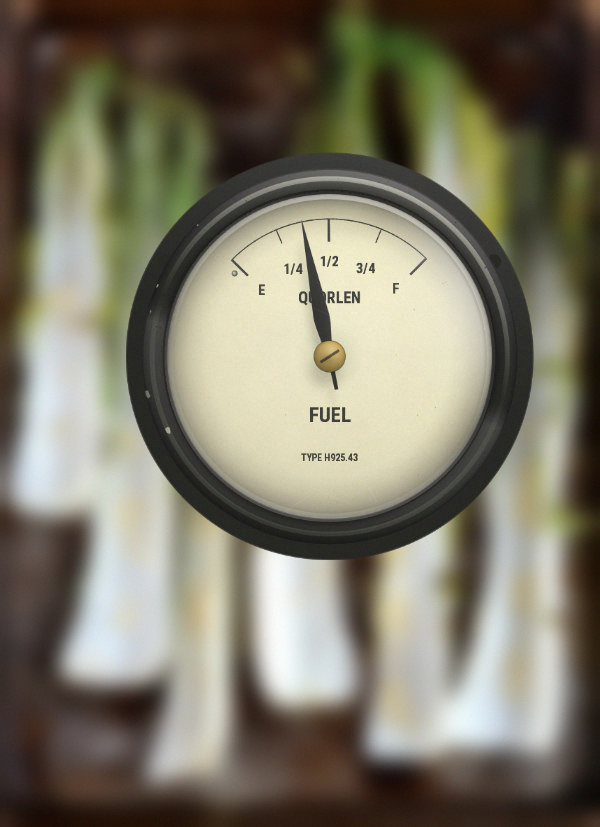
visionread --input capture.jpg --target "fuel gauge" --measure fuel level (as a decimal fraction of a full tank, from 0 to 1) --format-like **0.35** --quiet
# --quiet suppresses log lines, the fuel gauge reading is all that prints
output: **0.375**
